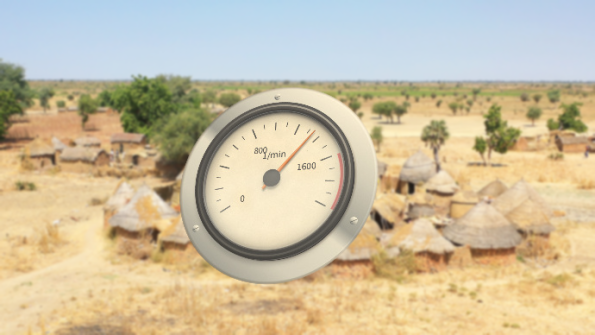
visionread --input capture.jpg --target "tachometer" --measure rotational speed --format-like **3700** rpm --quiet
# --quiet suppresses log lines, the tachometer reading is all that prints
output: **1350** rpm
